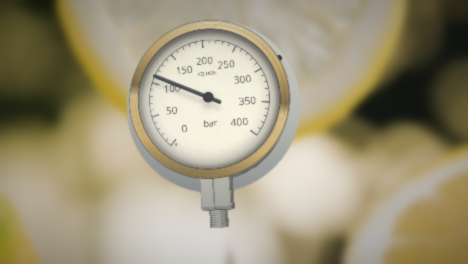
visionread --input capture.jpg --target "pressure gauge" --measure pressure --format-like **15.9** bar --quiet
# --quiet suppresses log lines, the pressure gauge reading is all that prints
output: **110** bar
